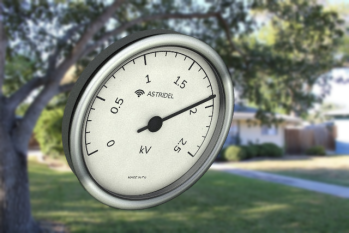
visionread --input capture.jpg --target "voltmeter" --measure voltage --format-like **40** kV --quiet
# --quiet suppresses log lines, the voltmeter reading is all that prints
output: **1.9** kV
